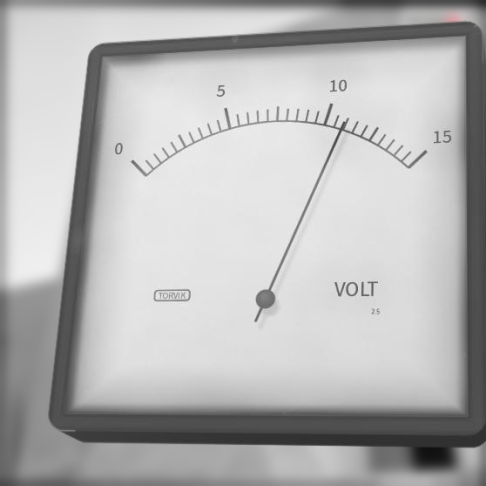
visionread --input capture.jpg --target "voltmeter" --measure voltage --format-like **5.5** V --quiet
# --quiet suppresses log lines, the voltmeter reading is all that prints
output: **11** V
